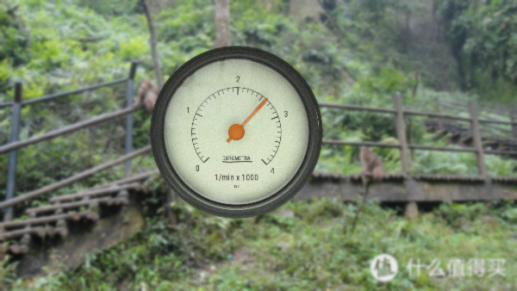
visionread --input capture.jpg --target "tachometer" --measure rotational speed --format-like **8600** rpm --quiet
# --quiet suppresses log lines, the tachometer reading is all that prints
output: **2600** rpm
